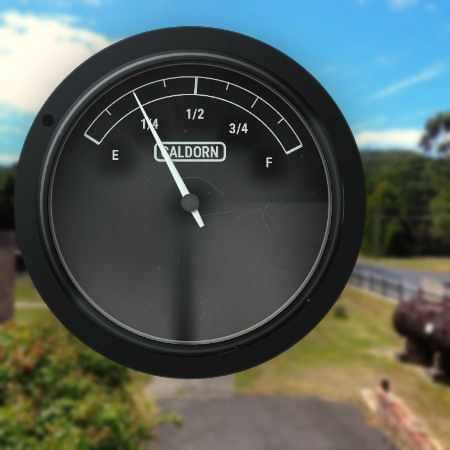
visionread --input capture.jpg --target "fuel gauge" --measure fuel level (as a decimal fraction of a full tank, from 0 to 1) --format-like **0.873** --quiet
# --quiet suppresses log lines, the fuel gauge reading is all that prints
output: **0.25**
